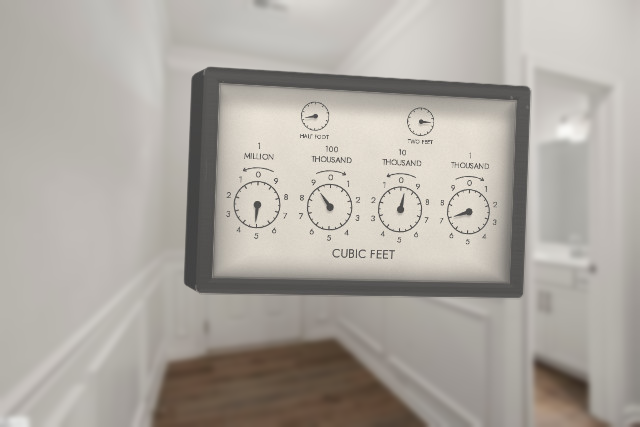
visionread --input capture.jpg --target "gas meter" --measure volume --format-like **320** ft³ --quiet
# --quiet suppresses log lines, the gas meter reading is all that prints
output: **489700** ft³
